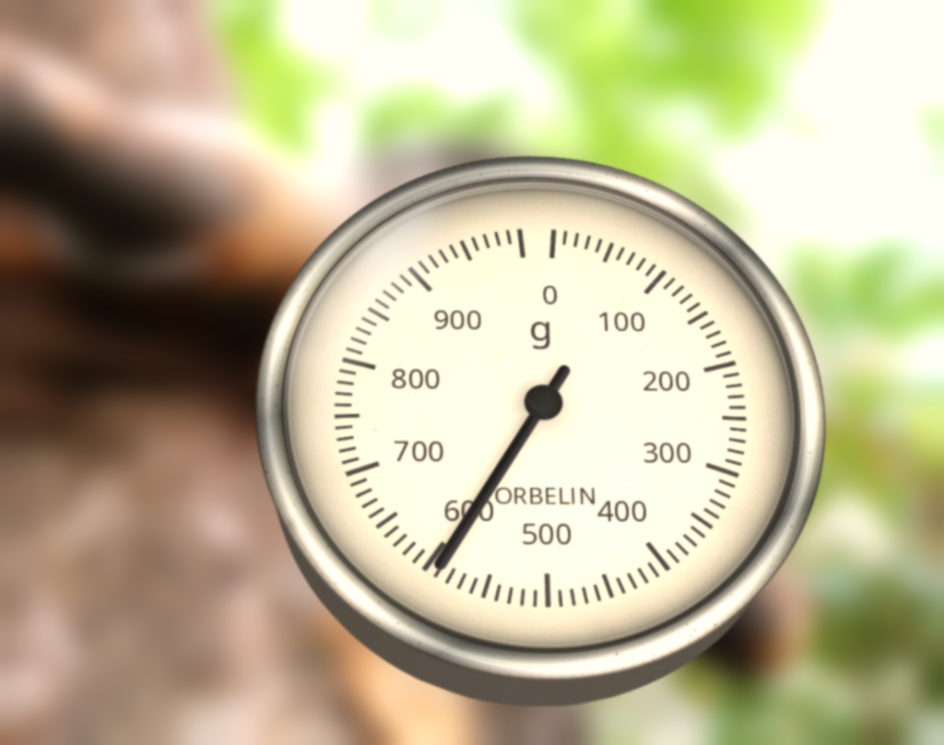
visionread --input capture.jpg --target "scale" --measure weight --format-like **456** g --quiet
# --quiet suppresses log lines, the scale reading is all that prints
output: **590** g
